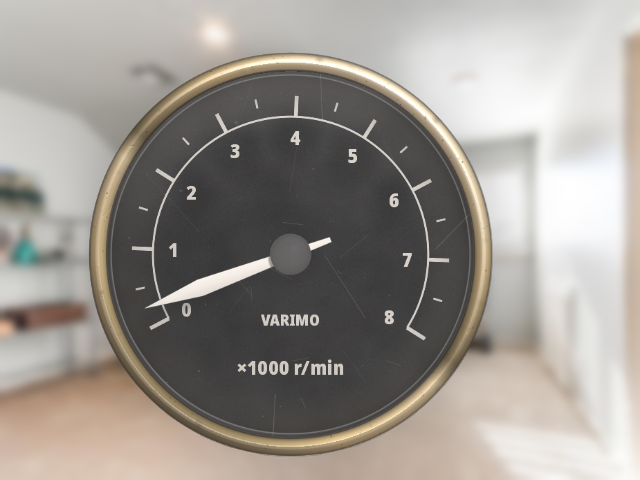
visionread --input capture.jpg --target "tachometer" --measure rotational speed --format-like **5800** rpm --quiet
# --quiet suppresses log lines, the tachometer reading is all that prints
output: **250** rpm
